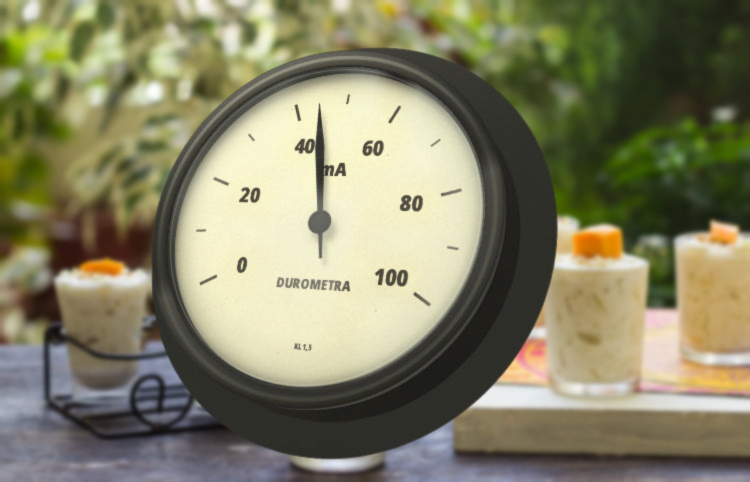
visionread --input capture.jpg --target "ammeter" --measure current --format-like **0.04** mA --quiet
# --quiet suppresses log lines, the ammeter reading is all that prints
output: **45** mA
